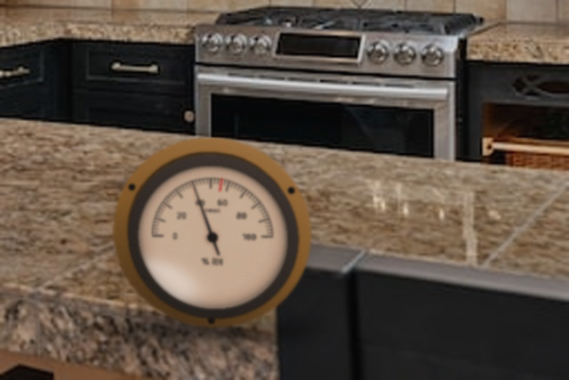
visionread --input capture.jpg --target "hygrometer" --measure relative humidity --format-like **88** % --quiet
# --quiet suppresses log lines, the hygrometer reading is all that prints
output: **40** %
